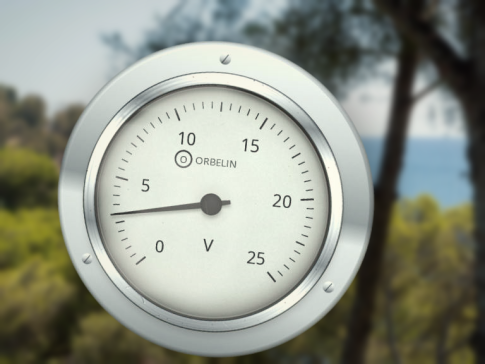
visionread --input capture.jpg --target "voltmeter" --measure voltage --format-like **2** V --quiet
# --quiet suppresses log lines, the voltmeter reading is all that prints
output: **3** V
